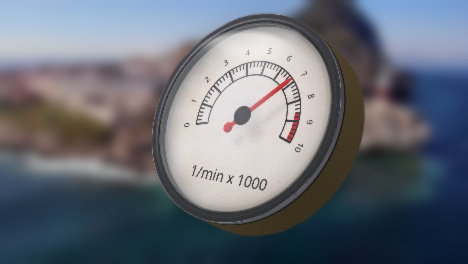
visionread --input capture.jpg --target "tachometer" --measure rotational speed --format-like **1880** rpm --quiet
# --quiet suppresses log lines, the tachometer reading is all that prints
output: **7000** rpm
